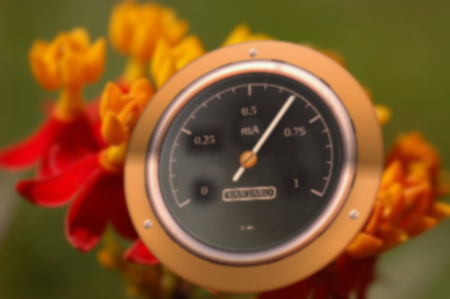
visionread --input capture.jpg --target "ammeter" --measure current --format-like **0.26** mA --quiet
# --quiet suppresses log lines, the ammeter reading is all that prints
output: **0.65** mA
